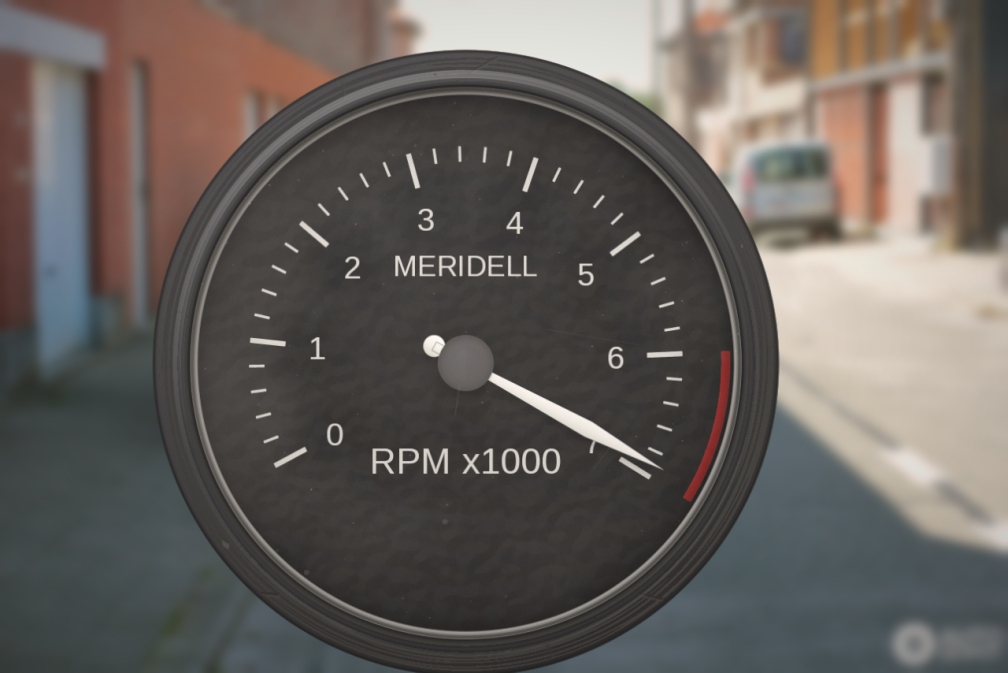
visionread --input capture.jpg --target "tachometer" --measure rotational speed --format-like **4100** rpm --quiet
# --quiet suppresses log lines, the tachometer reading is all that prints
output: **6900** rpm
